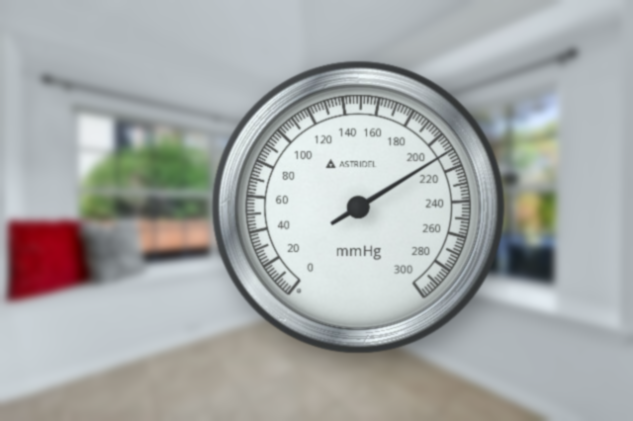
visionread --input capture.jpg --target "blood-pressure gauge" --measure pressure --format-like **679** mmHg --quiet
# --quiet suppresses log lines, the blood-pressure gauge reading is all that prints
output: **210** mmHg
